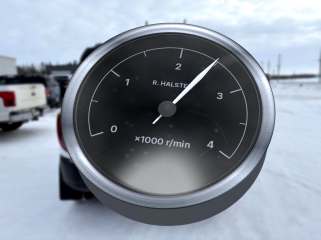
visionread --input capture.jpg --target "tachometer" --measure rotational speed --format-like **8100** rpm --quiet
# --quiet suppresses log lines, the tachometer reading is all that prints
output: **2500** rpm
